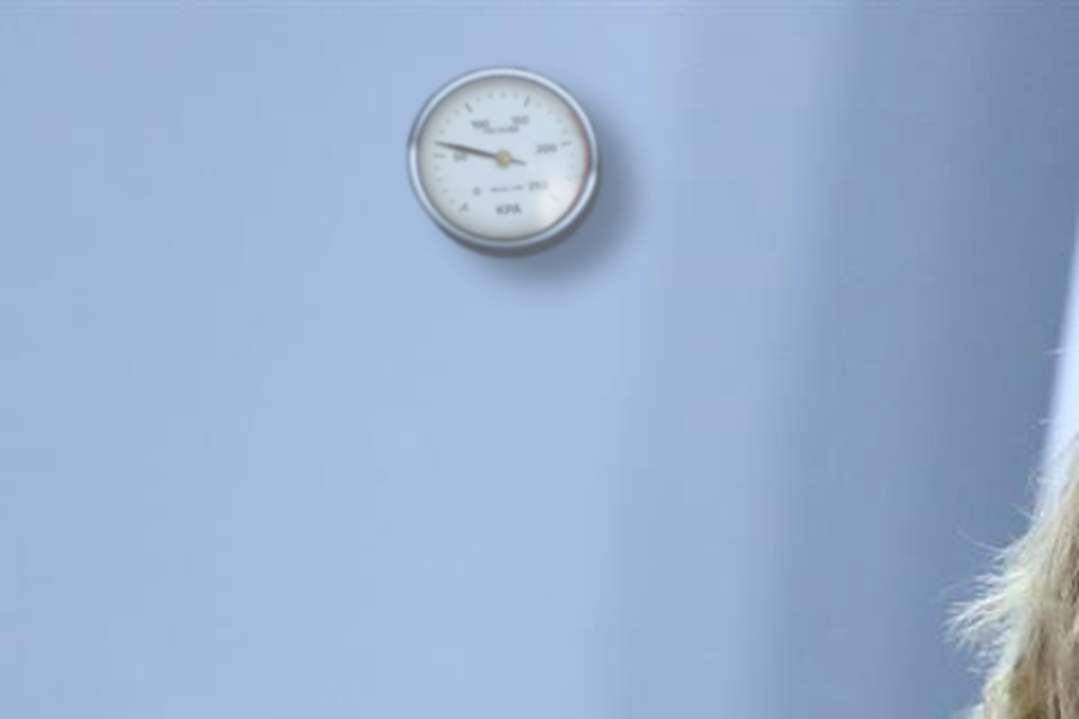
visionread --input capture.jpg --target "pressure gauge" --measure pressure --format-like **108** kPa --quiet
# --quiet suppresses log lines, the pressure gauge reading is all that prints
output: **60** kPa
